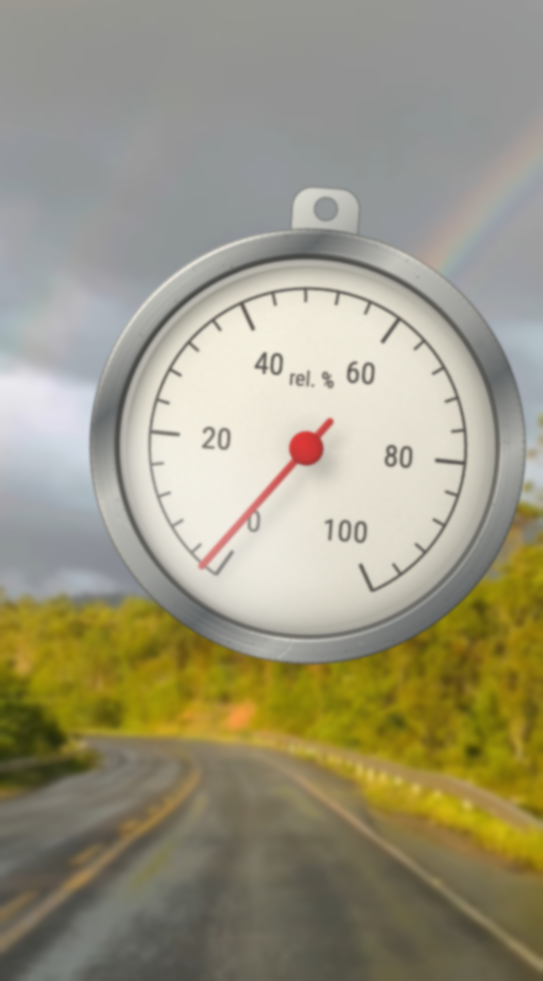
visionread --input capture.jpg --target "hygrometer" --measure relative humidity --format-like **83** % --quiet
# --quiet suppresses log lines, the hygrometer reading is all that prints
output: **2** %
